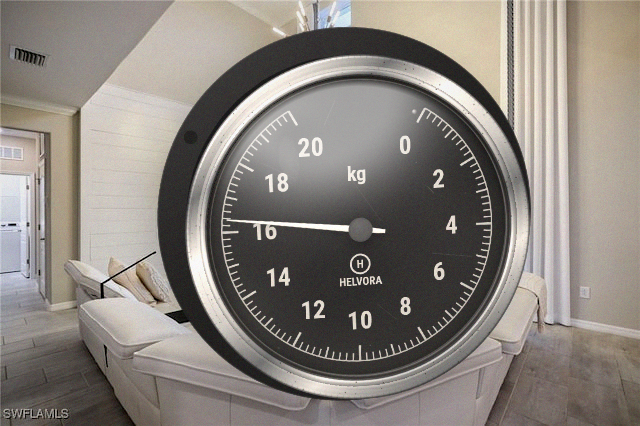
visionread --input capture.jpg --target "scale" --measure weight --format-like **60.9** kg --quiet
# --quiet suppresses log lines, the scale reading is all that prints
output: **16.4** kg
